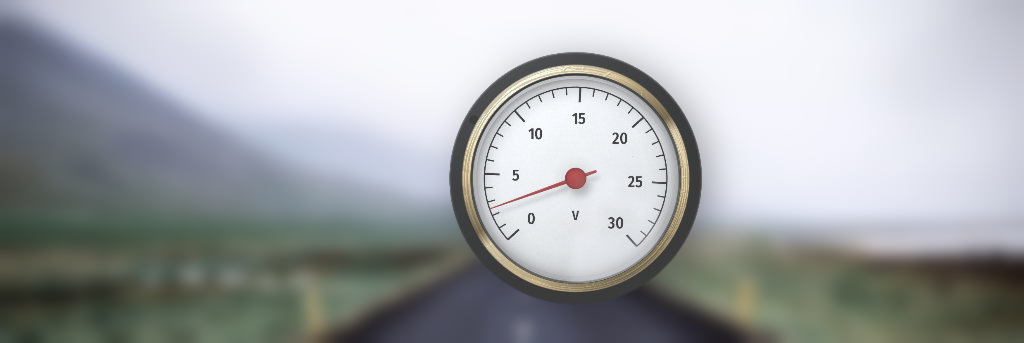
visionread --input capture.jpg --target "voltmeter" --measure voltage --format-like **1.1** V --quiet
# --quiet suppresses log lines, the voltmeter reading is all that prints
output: **2.5** V
